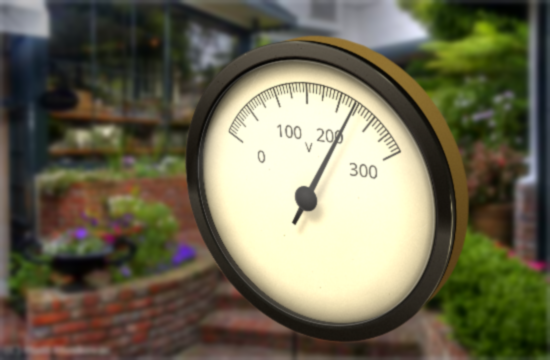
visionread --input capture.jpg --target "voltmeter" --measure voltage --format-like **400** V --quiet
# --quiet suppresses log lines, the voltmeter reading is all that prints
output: **225** V
